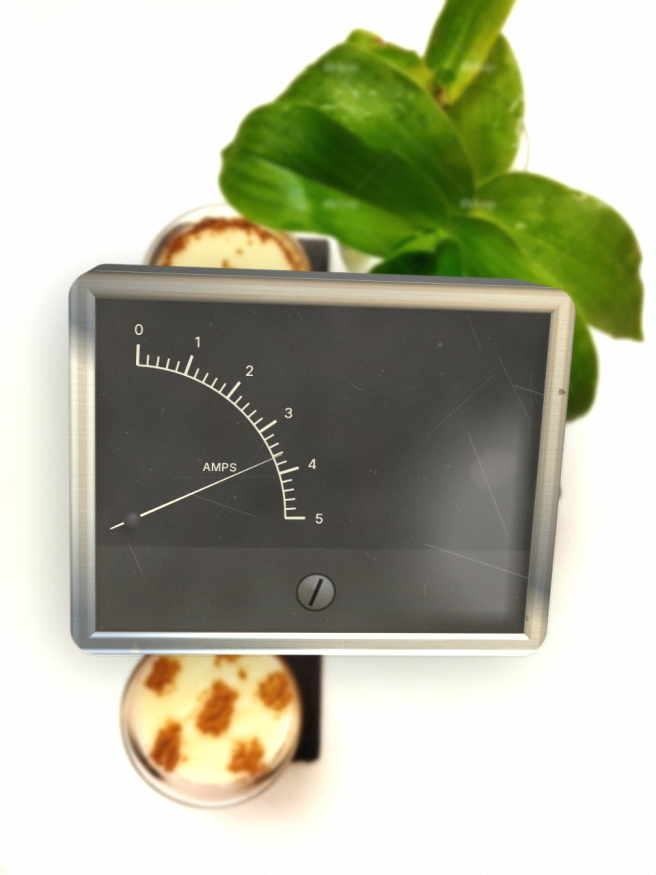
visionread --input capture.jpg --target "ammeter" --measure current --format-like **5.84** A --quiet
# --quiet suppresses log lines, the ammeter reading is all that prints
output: **3.6** A
